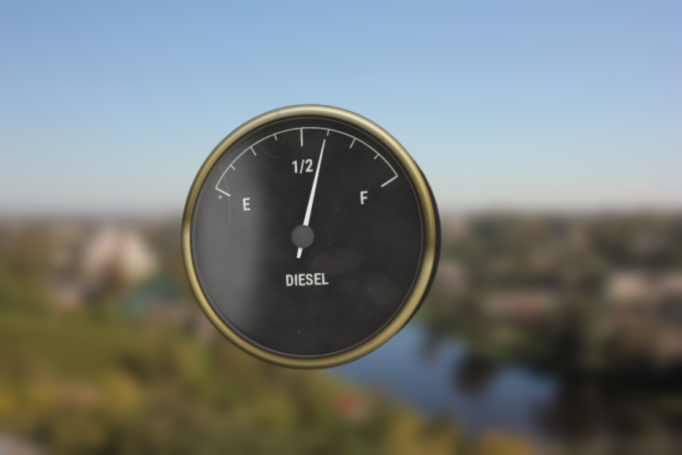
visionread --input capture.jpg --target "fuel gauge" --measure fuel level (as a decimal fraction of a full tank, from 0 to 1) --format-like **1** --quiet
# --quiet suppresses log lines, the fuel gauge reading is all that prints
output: **0.625**
